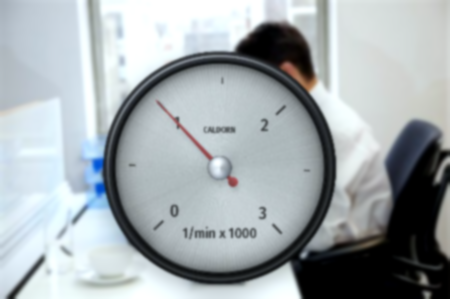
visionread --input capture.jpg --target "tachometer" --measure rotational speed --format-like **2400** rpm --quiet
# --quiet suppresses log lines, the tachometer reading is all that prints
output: **1000** rpm
